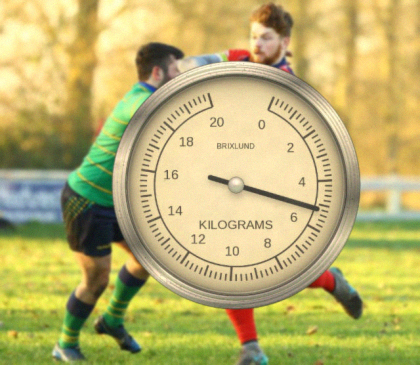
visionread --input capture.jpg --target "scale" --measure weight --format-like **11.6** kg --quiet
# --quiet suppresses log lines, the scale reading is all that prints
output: **5.2** kg
